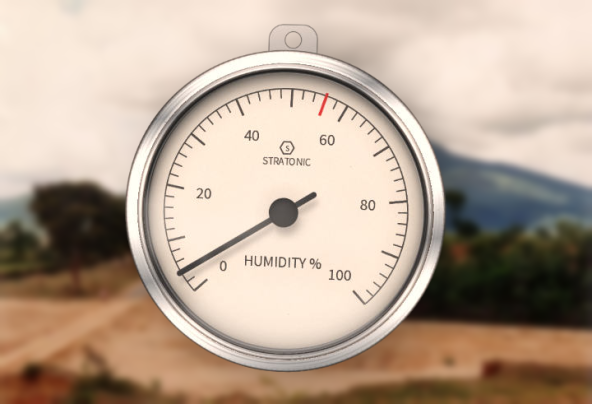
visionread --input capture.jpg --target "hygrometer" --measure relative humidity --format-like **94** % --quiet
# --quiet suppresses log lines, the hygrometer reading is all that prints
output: **4** %
